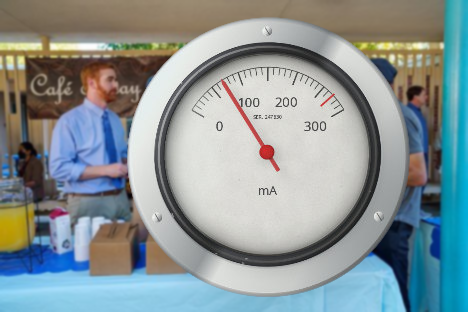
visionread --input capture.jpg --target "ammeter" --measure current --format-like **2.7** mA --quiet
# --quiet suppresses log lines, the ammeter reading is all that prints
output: **70** mA
